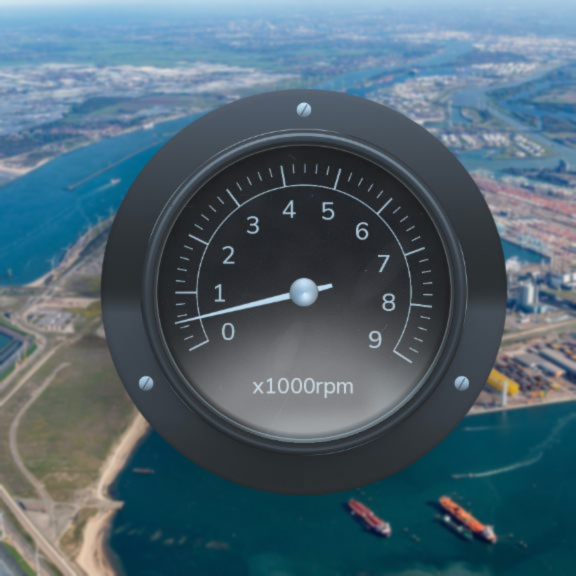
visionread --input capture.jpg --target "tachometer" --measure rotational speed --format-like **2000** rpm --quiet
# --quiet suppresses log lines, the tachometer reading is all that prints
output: **500** rpm
